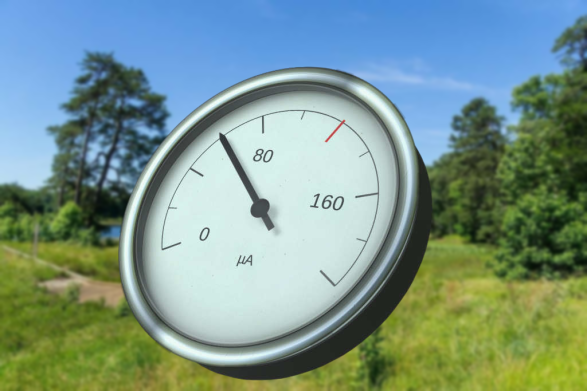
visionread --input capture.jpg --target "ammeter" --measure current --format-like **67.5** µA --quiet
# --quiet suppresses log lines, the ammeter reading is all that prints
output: **60** µA
